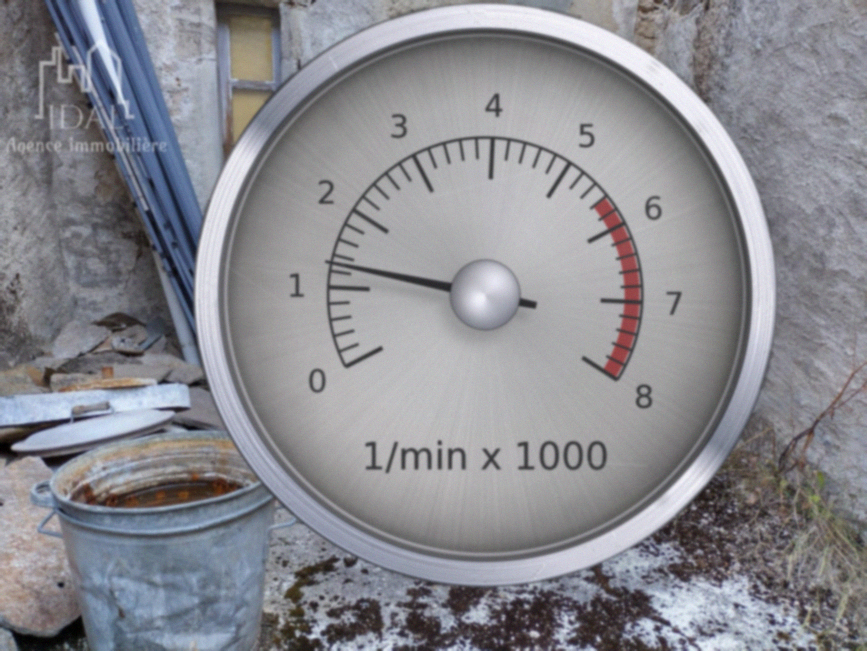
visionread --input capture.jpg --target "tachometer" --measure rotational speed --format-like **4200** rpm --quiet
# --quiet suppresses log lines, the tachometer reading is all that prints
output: **1300** rpm
